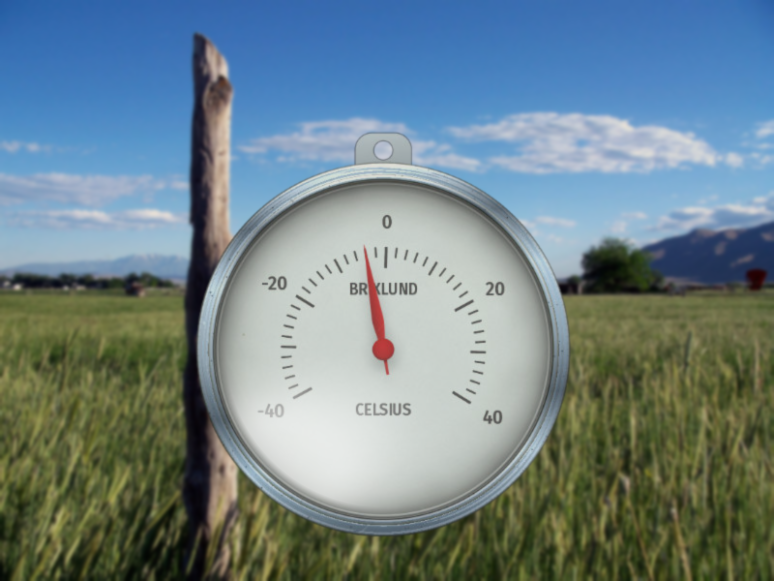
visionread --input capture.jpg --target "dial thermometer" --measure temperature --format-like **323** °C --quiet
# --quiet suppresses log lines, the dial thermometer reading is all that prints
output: **-4** °C
